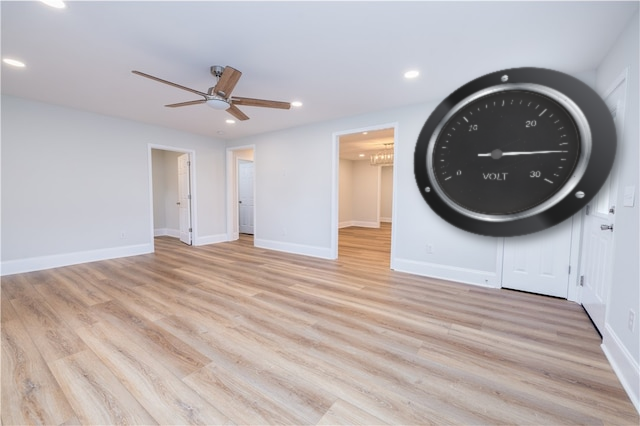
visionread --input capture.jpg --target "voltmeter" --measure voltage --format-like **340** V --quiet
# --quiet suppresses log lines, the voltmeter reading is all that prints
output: **26** V
